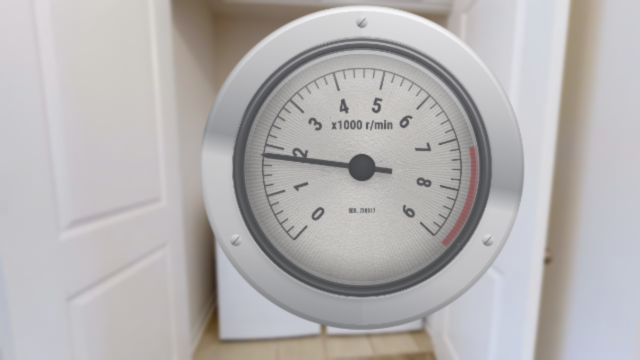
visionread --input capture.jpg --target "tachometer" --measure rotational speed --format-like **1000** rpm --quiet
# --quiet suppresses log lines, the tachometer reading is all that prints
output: **1800** rpm
